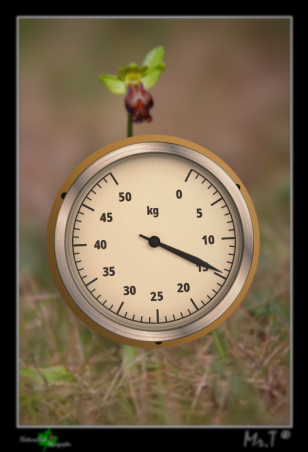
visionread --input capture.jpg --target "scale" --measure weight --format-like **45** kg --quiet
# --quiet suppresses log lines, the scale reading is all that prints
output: **14.5** kg
